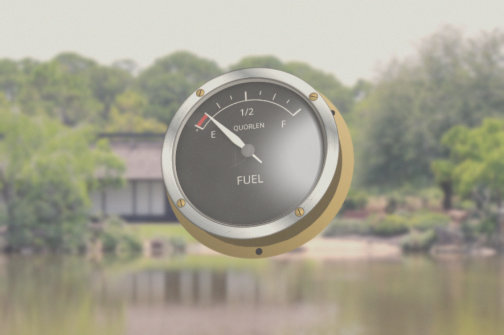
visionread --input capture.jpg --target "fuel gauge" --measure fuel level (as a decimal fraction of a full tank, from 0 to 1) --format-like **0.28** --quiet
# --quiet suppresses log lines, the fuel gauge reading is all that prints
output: **0.125**
